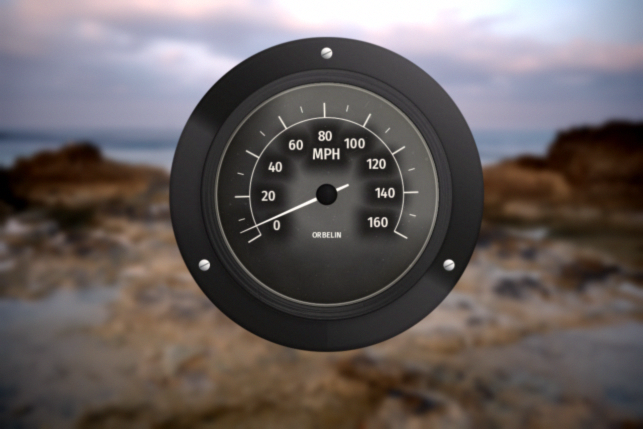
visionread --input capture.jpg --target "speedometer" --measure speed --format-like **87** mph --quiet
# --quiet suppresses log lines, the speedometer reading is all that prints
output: **5** mph
